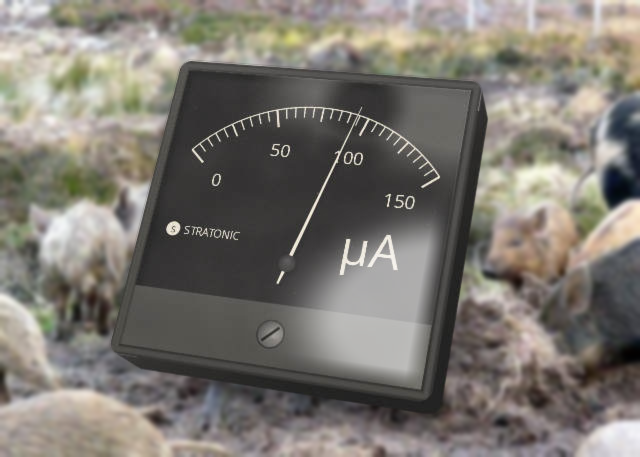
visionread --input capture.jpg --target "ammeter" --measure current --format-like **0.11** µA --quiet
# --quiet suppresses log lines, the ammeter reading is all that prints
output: **95** µA
